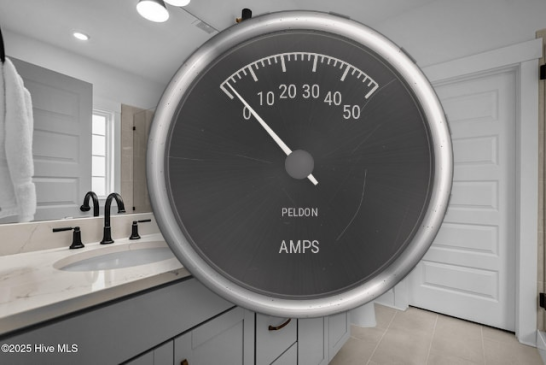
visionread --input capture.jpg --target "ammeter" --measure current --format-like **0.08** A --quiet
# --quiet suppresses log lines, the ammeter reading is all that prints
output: **2** A
